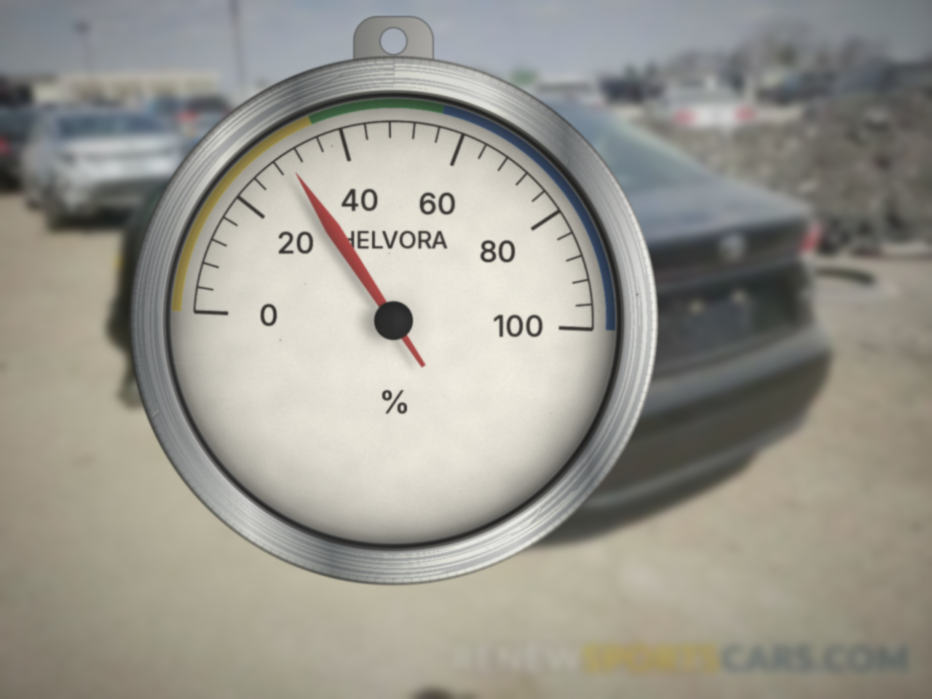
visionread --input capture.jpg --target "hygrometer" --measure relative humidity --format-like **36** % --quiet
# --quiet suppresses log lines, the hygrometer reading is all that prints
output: **30** %
